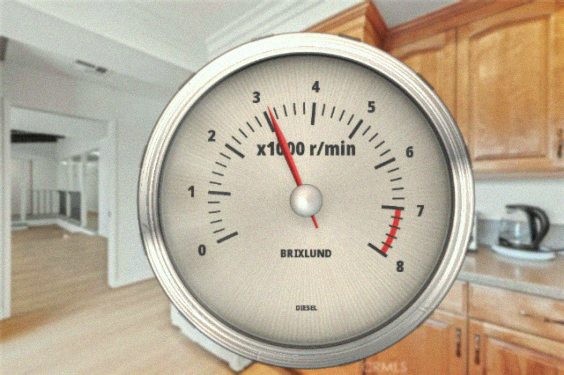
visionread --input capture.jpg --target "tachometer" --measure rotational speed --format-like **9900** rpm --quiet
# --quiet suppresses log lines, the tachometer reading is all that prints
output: **3100** rpm
